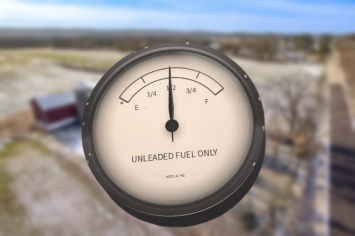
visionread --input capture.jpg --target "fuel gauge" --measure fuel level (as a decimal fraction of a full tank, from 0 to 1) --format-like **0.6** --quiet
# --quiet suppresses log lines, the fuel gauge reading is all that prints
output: **0.5**
